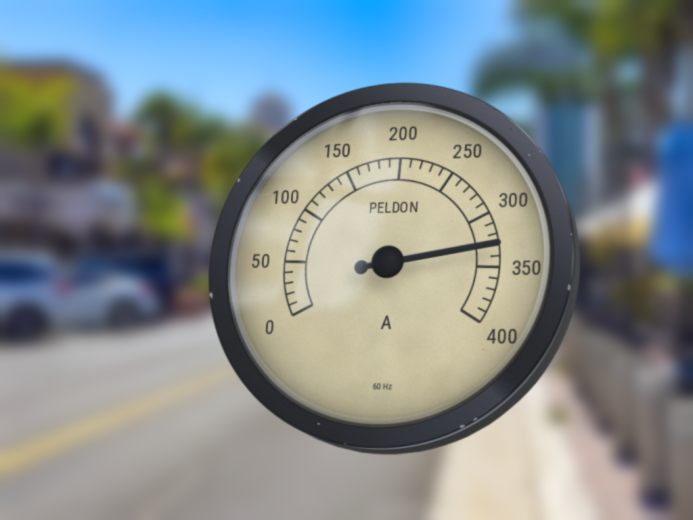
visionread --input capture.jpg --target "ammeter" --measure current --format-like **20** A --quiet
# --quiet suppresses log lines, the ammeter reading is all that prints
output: **330** A
